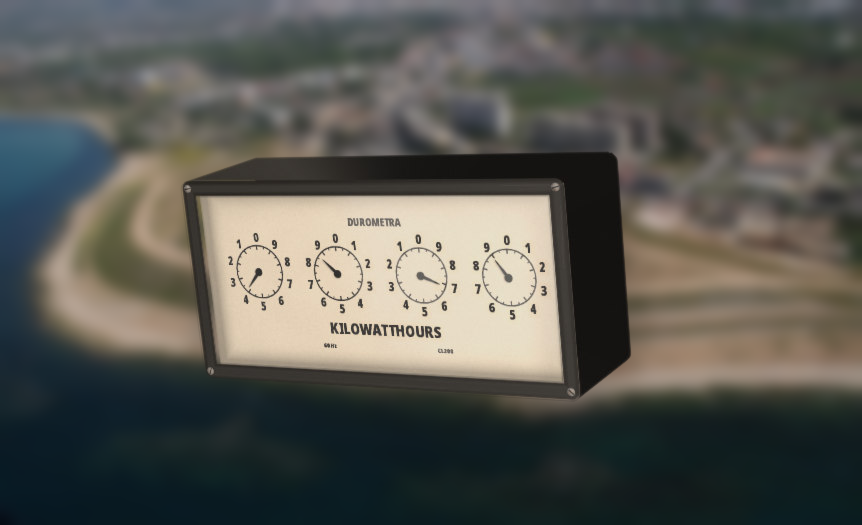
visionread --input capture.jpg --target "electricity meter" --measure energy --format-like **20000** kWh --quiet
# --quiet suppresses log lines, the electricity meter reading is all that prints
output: **3869** kWh
